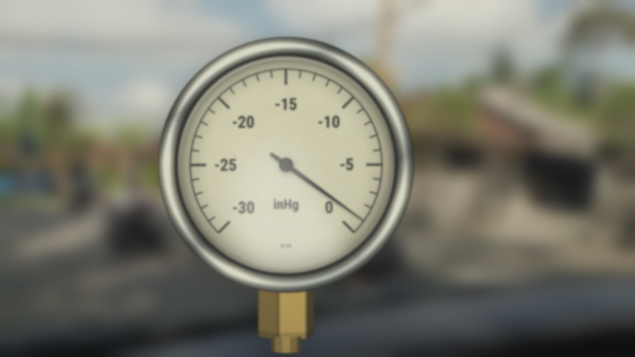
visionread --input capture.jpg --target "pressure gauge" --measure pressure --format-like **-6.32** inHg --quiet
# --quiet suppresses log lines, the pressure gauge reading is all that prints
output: **-1** inHg
